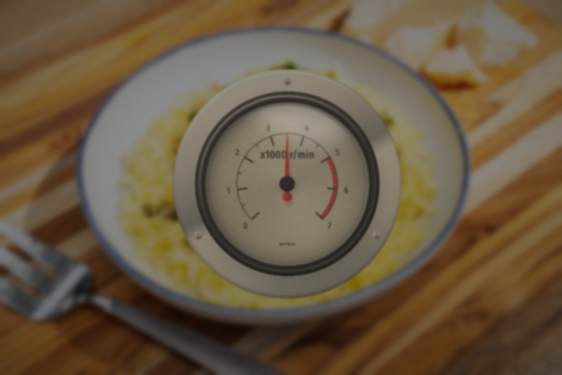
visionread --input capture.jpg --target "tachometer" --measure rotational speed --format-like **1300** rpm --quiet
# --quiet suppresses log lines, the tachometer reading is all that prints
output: **3500** rpm
